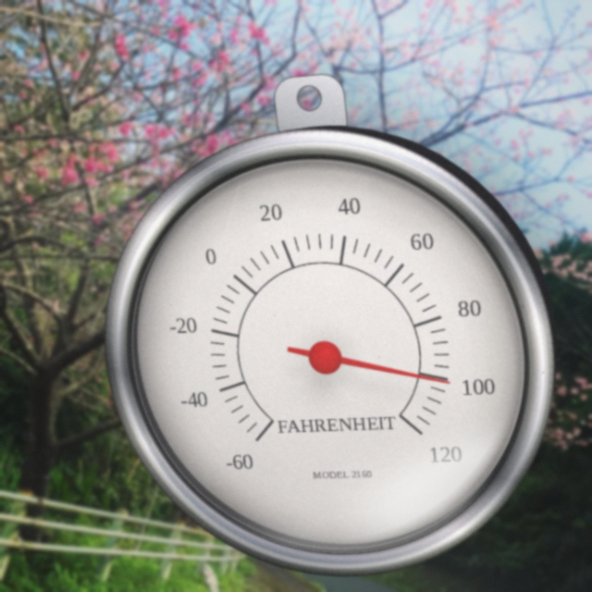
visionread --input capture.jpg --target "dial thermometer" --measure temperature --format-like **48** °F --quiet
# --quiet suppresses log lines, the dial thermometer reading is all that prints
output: **100** °F
